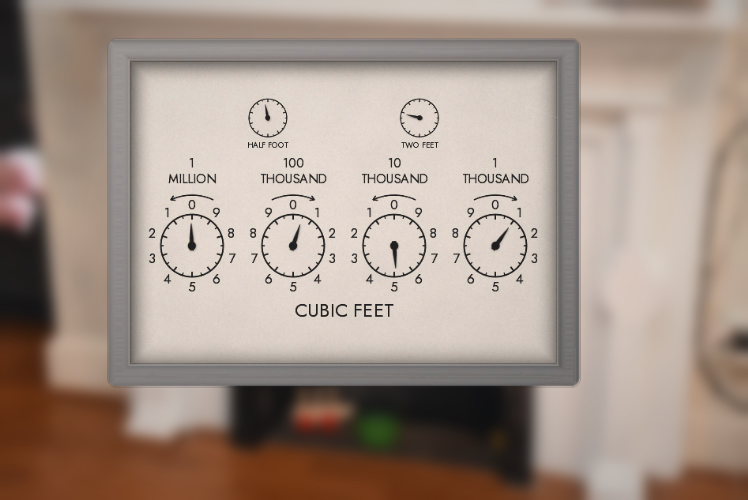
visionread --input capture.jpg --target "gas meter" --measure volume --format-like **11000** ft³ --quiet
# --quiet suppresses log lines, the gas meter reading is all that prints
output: **5100** ft³
